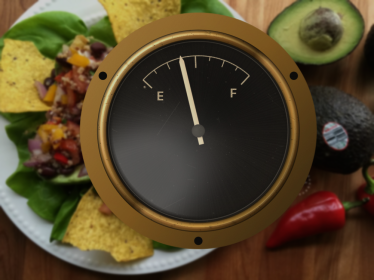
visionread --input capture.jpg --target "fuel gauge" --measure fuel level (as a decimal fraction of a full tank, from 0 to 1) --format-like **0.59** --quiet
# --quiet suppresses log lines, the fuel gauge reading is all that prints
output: **0.375**
